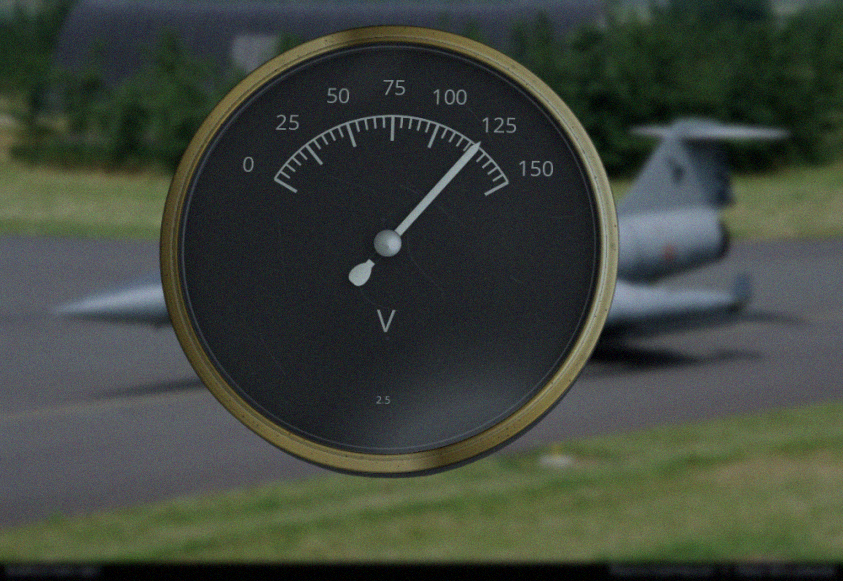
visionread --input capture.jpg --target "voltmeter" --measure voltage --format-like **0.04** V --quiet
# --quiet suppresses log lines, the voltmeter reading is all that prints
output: **125** V
